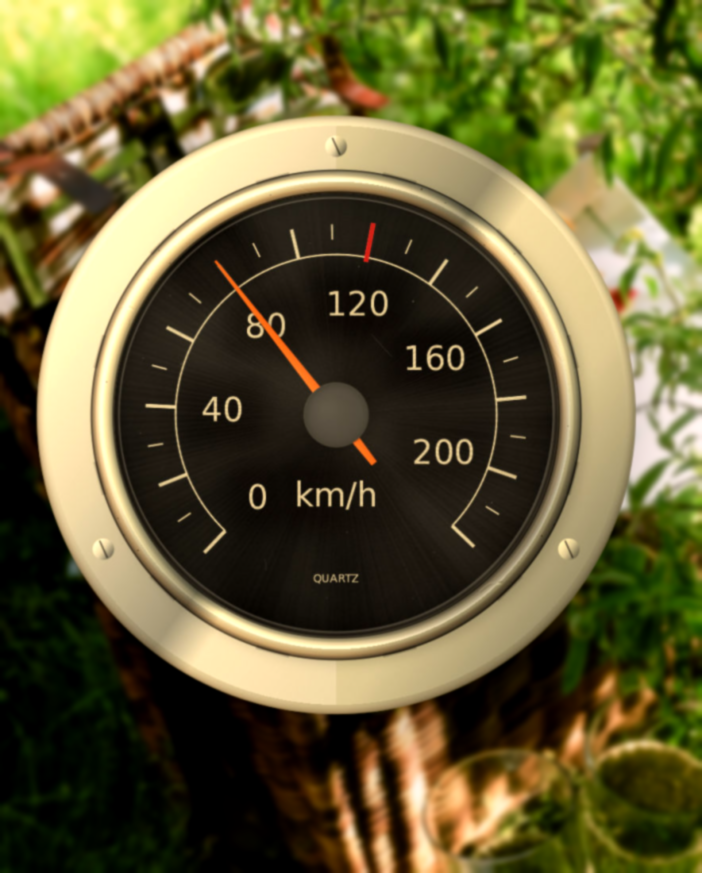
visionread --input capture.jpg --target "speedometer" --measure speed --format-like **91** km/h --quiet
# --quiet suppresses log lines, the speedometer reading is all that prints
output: **80** km/h
